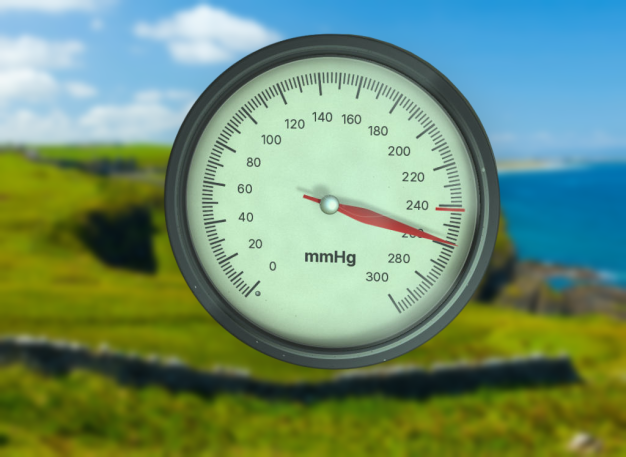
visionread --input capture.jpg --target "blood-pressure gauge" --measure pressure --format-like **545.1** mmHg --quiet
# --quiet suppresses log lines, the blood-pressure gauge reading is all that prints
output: **258** mmHg
